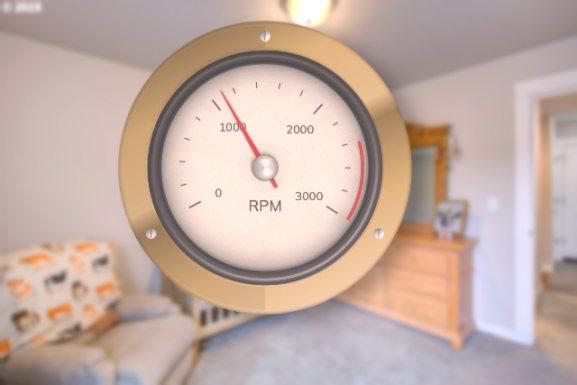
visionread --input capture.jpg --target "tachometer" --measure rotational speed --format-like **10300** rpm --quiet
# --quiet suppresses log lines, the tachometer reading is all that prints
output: **1100** rpm
